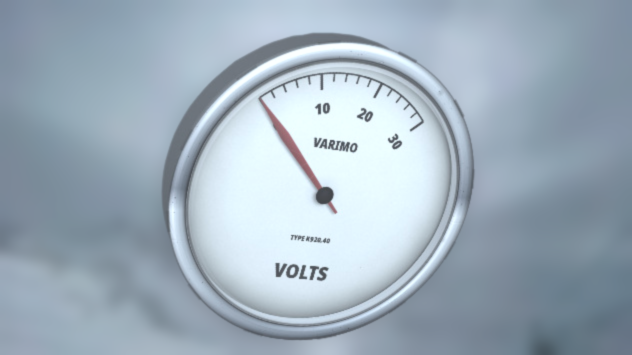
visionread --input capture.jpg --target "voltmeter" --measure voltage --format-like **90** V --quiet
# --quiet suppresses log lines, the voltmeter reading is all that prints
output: **0** V
